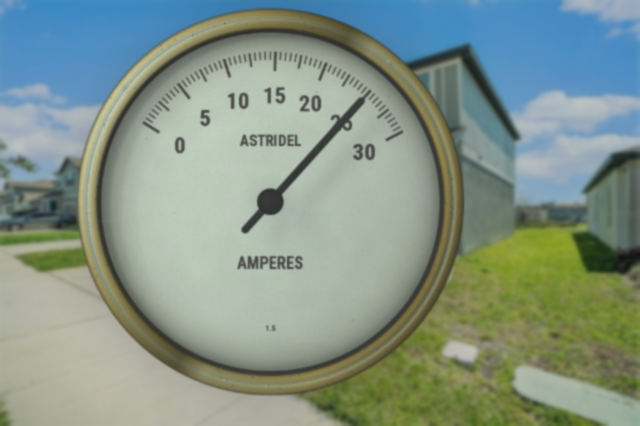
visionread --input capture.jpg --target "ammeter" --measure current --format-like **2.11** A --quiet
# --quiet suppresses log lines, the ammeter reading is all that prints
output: **25** A
